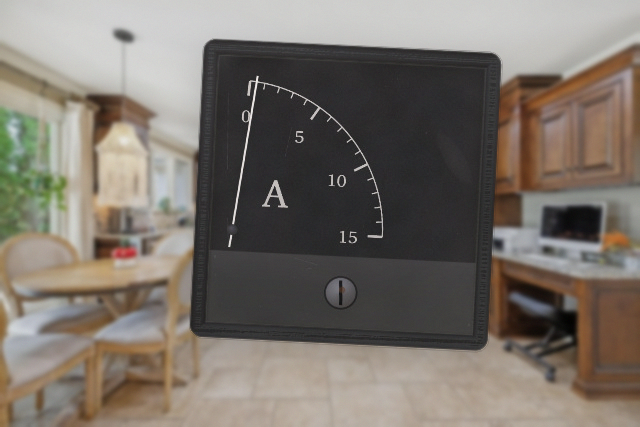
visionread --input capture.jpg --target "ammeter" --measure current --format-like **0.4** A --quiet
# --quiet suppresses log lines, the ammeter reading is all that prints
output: **0.5** A
